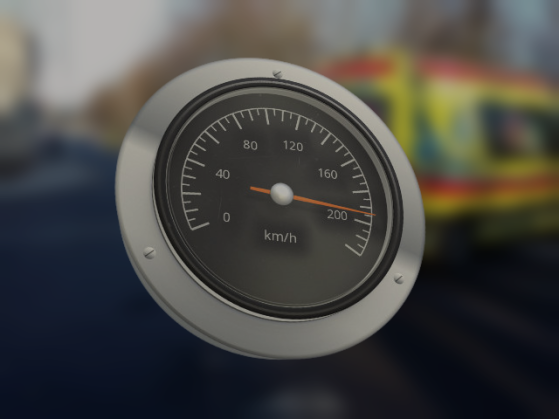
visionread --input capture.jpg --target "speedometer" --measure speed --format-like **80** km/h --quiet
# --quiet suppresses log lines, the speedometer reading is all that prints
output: **195** km/h
